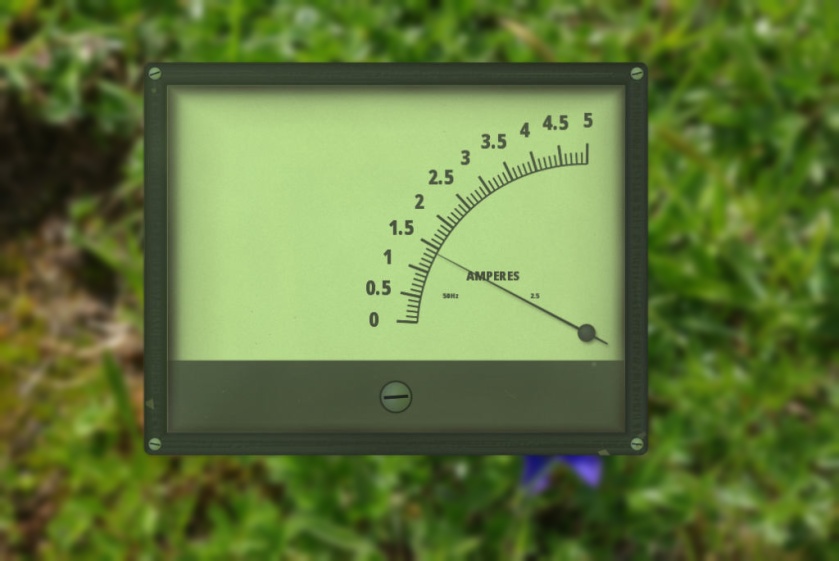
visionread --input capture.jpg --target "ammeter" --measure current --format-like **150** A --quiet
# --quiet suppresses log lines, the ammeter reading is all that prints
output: **1.4** A
